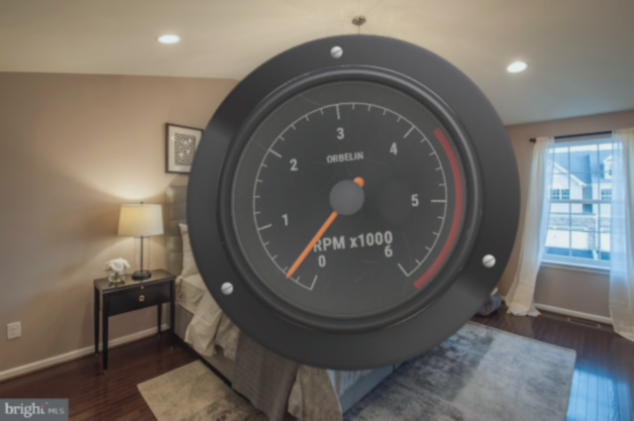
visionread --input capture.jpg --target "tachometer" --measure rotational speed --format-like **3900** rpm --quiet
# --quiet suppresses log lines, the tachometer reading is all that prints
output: **300** rpm
